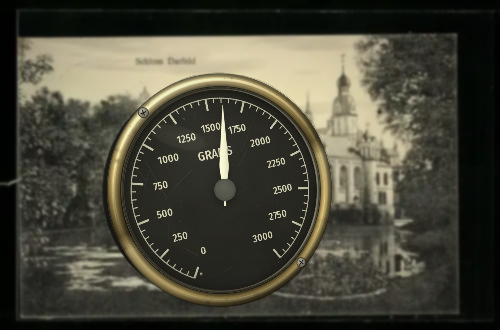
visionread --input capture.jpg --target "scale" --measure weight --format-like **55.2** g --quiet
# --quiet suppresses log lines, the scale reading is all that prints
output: **1600** g
